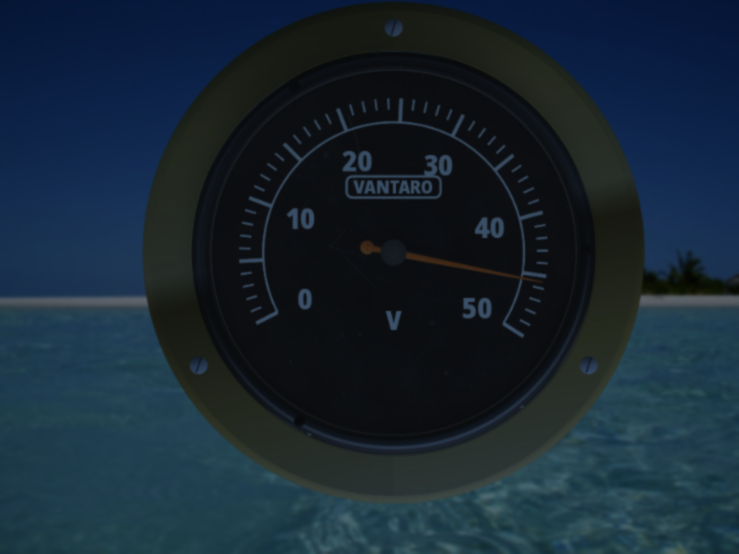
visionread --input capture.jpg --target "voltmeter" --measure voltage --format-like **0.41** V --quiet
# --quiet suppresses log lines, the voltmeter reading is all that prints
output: **45.5** V
